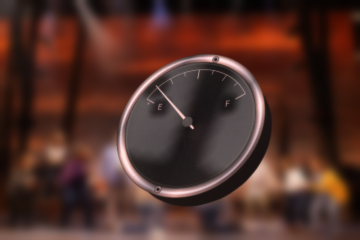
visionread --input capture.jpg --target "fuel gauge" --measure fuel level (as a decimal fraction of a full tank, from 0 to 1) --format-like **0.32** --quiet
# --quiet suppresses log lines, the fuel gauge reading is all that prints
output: **0.125**
